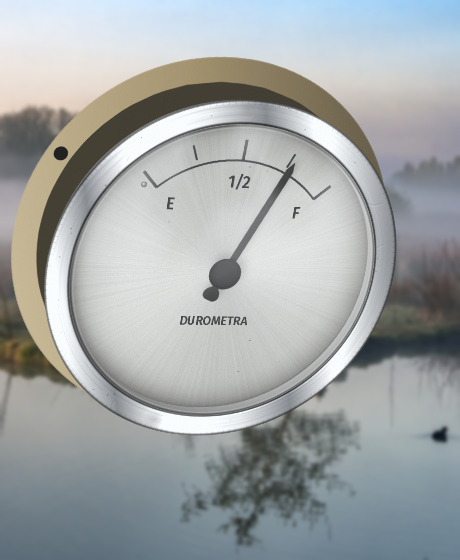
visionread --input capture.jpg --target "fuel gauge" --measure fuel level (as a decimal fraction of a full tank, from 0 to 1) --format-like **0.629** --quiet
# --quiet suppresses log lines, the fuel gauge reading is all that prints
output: **0.75**
